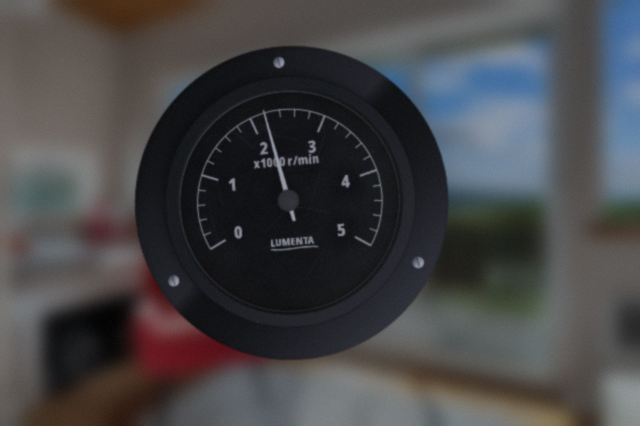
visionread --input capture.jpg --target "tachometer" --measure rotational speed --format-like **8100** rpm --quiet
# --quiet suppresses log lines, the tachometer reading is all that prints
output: **2200** rpm
